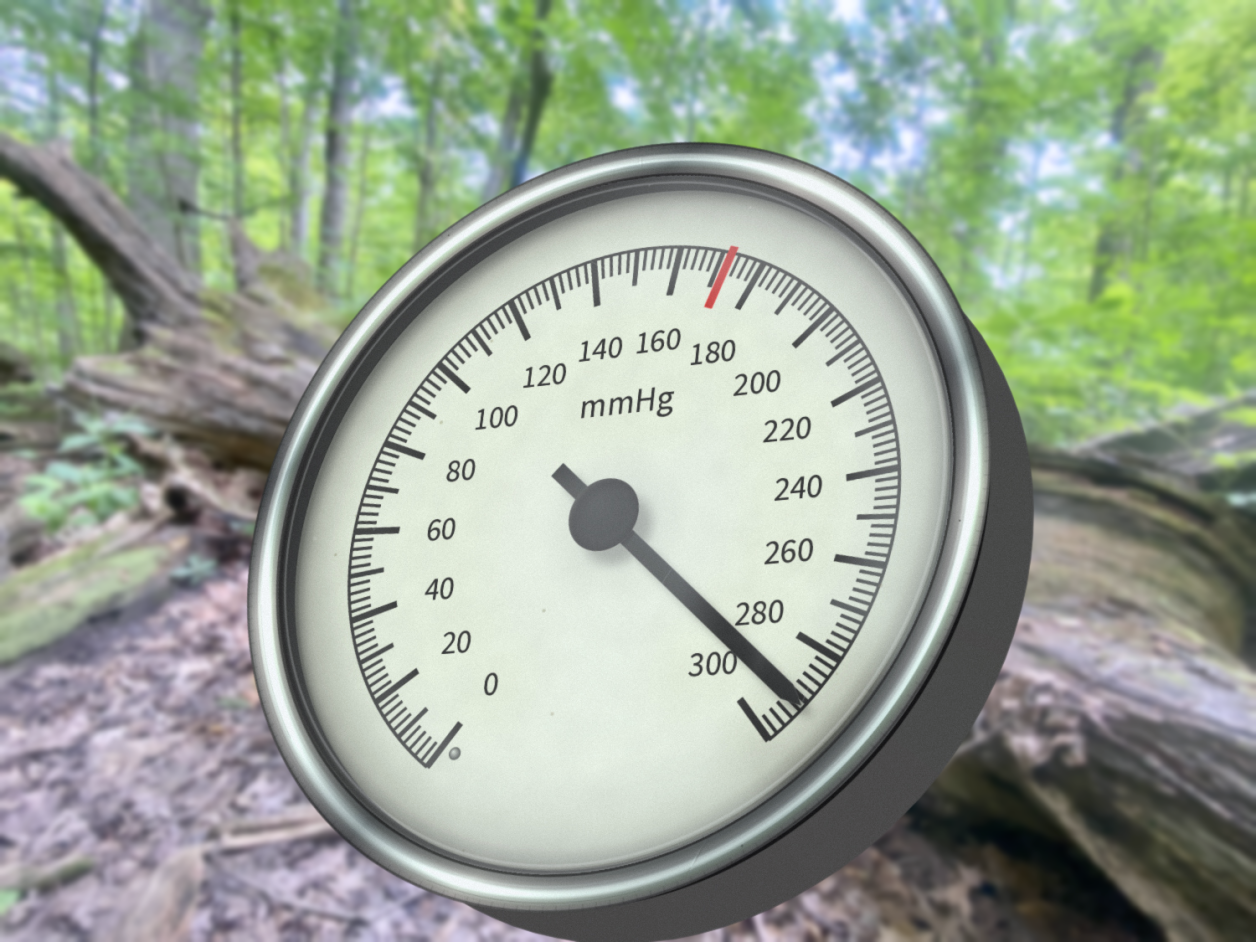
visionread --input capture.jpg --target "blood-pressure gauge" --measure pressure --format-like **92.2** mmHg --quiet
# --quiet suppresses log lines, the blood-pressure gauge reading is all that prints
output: **291** mmHg
